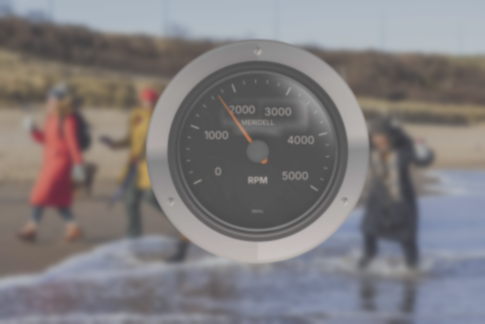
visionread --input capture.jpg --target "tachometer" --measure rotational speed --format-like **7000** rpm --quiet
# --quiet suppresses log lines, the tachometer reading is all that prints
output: **1700** rpm
